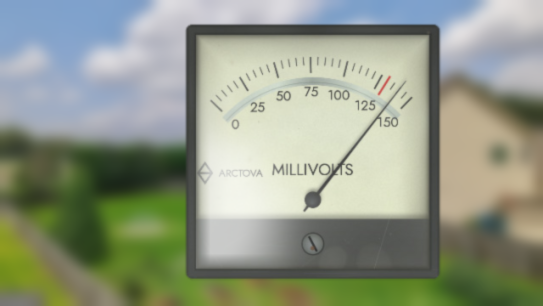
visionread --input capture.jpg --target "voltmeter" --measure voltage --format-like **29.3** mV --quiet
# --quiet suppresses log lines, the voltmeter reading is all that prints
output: **140** mV
